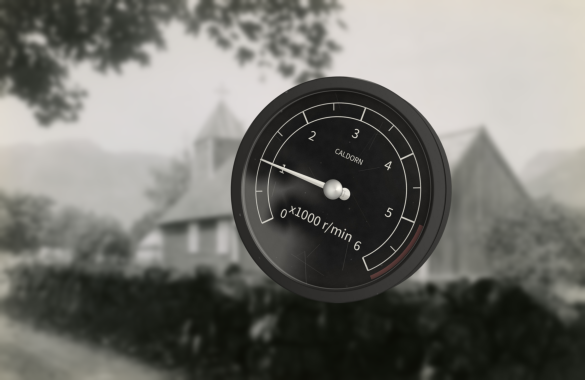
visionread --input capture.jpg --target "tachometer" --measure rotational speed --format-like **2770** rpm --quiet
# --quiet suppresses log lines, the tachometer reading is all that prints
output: **1000** rpm
